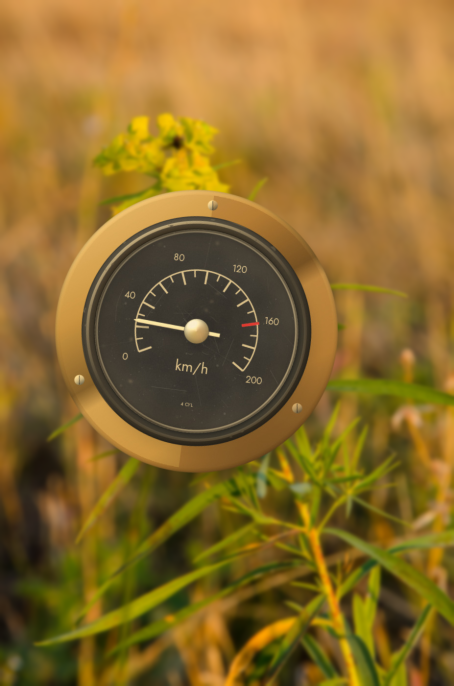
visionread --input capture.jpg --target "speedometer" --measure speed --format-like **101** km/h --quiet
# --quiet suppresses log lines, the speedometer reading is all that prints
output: **25** km/h
